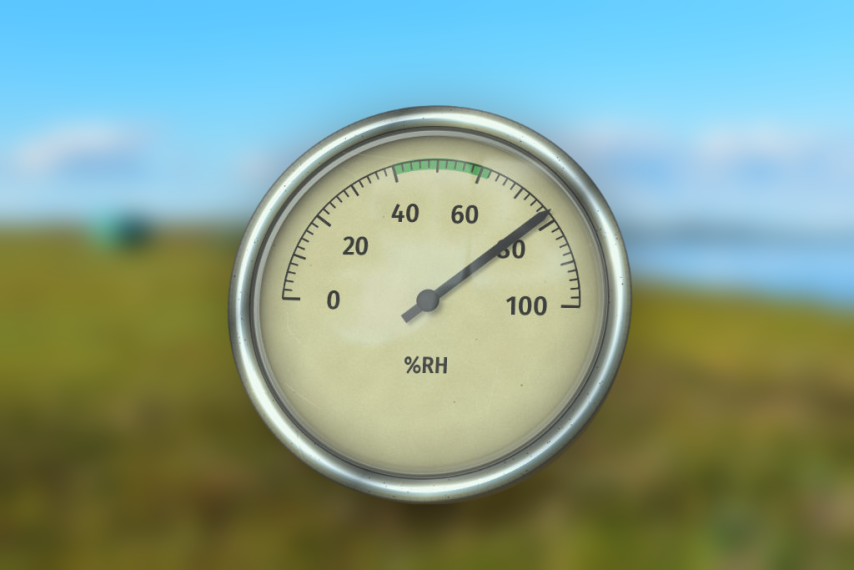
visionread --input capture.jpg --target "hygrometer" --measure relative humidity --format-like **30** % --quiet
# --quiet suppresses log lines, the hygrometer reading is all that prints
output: **78** %
